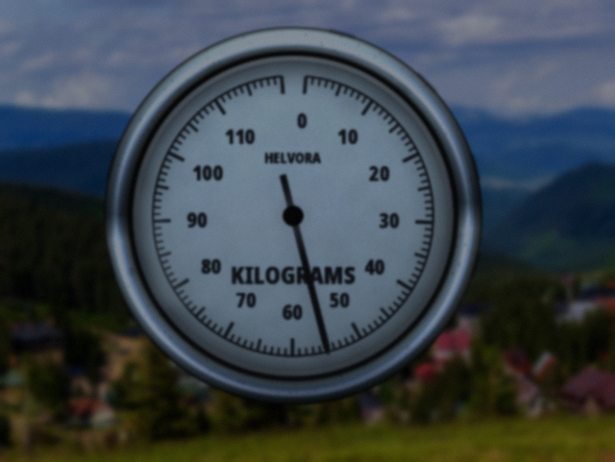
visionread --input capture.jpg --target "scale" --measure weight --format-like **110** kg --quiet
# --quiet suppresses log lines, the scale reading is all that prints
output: **55** kg
